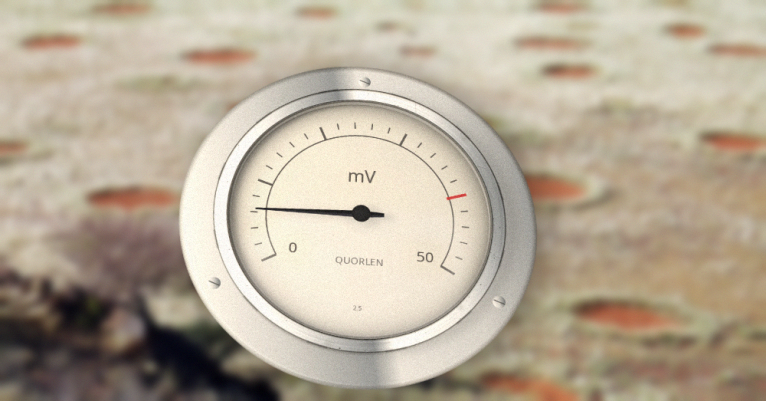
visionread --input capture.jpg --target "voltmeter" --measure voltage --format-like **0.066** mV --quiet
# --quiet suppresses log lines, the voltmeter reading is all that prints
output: **6** mV
